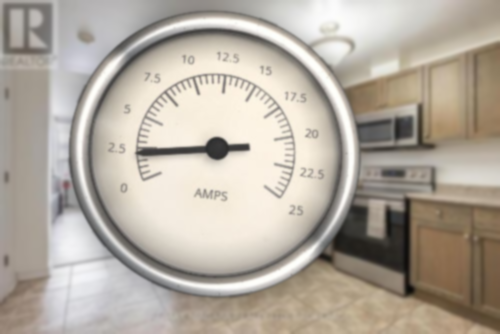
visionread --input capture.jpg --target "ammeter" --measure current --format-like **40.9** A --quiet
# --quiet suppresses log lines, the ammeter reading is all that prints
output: **2** A
